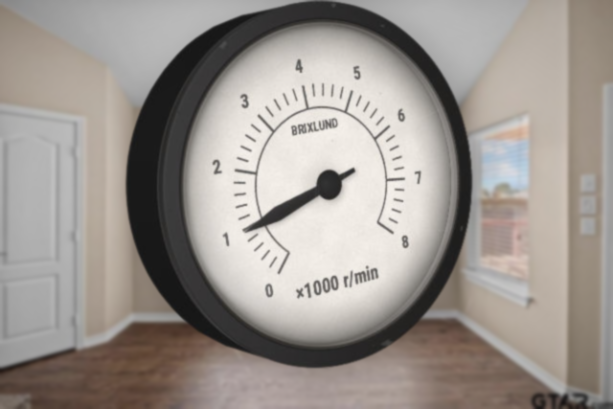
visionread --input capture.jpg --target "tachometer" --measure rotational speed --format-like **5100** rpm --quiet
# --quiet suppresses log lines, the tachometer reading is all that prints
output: **1000** rpm
